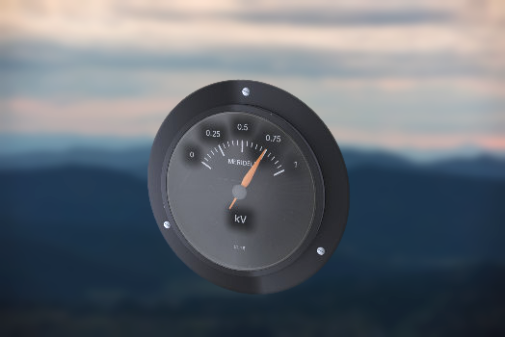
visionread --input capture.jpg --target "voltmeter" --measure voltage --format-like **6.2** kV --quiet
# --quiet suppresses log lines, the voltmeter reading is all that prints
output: **0.75** kV
